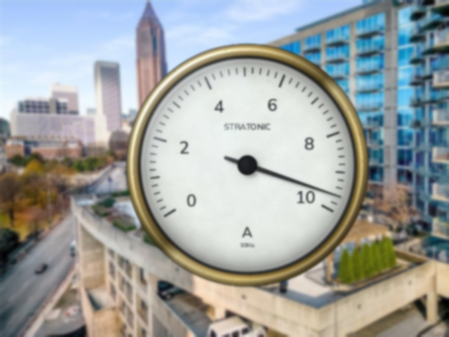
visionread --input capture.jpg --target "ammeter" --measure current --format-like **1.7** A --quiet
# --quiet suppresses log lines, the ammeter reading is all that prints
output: **9.6** A
